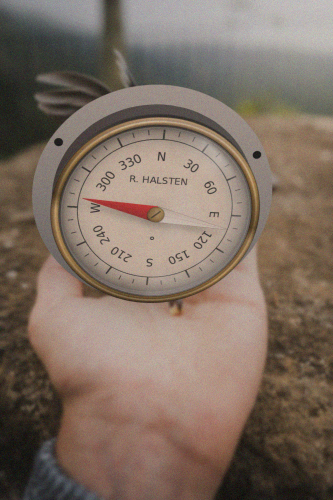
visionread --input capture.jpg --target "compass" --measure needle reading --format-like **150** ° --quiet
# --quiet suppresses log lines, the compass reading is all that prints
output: **280** °
